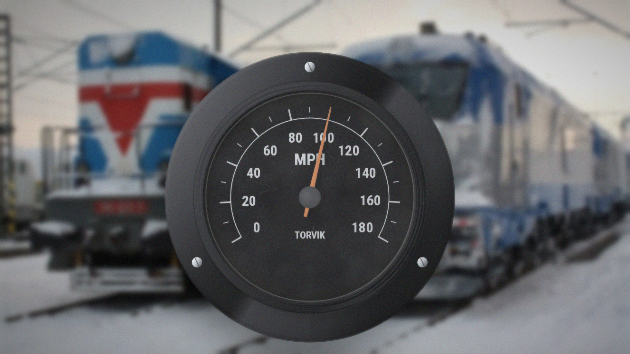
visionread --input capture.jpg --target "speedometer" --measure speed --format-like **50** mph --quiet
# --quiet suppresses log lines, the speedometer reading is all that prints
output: **100** mph
